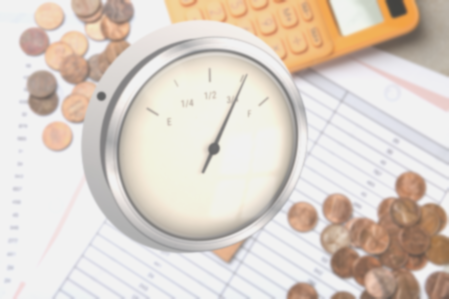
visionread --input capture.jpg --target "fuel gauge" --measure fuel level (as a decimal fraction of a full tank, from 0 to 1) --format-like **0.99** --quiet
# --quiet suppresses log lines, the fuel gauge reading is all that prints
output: **0.75**
